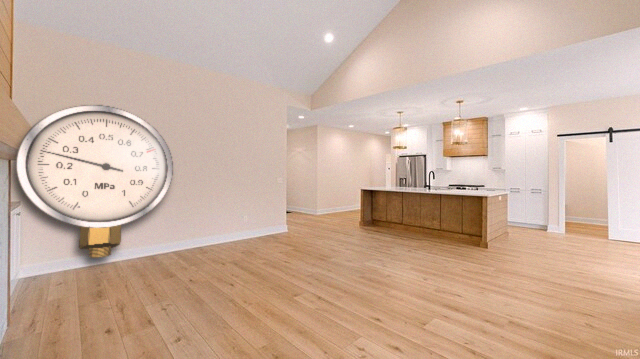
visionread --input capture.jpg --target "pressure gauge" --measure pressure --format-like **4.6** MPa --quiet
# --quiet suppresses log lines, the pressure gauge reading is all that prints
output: **0.25** MPa
